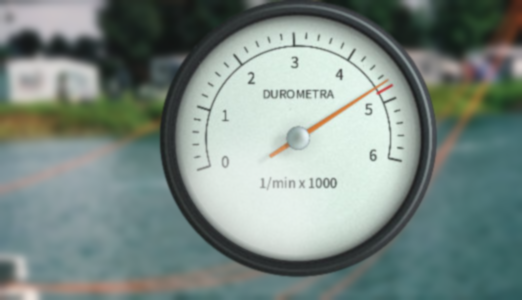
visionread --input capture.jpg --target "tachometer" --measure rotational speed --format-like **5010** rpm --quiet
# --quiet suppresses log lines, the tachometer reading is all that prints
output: **4700** rpm
